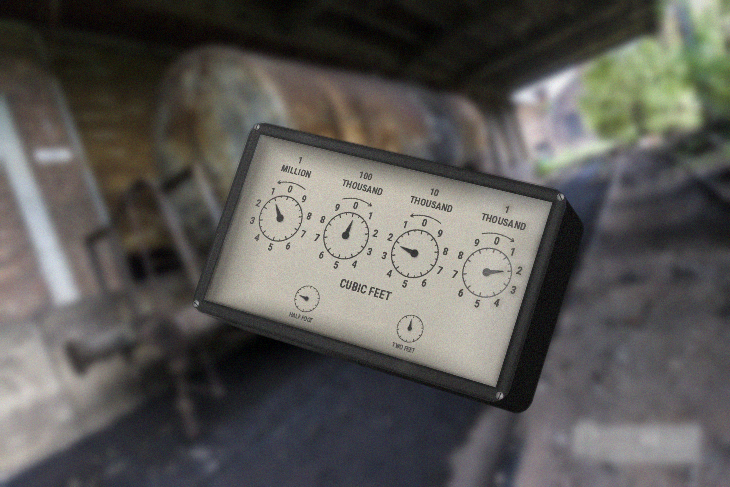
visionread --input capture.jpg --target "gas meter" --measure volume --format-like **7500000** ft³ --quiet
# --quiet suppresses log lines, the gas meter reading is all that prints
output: **102200** ft³
